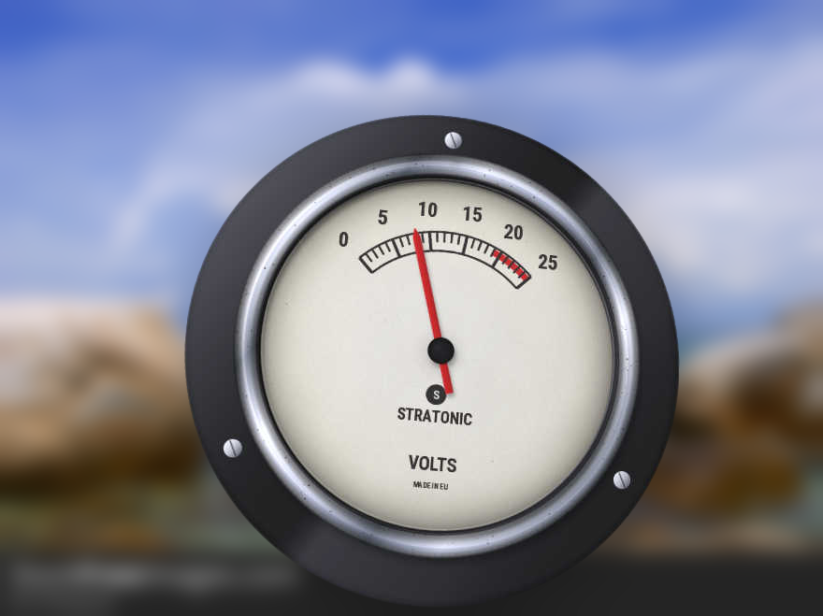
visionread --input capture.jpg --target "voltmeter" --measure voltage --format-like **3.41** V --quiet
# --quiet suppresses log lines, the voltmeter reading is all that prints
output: **8** V
